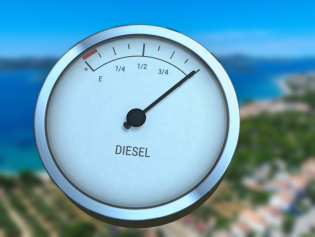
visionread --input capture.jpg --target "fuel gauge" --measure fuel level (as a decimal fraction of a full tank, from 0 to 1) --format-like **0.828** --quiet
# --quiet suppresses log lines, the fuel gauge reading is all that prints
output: **1**
